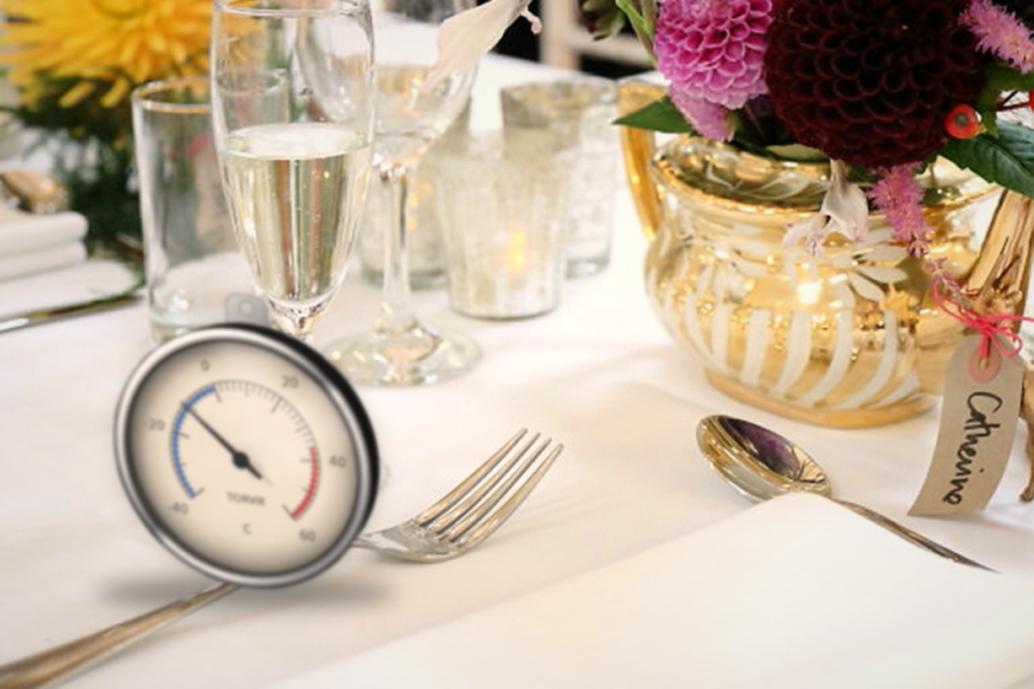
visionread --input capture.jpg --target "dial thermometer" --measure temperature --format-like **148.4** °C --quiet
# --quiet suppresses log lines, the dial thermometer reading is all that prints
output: **-10** °C
